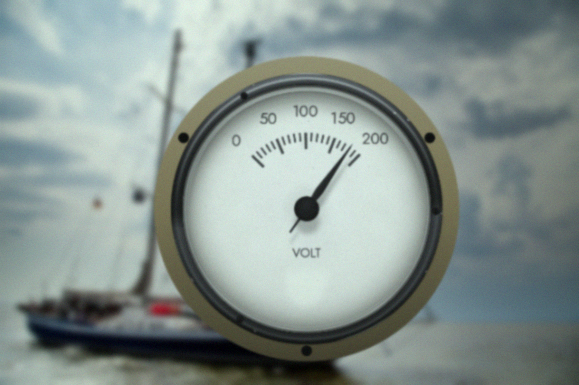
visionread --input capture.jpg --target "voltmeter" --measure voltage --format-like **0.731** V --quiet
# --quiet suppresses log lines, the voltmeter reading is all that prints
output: **180** V
